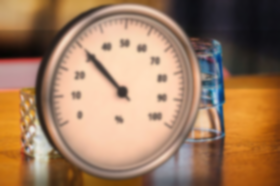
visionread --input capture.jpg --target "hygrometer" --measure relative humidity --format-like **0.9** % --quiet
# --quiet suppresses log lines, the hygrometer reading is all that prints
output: **30** %
